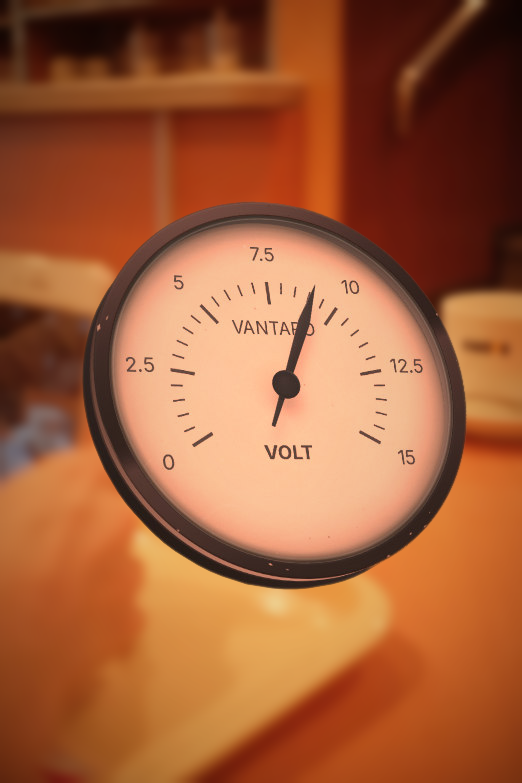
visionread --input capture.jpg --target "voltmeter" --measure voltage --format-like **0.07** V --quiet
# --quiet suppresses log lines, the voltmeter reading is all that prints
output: **9** V
